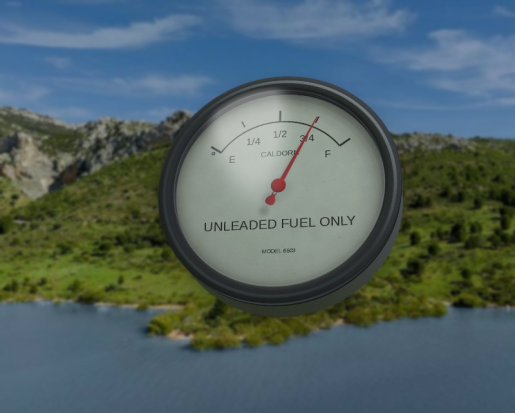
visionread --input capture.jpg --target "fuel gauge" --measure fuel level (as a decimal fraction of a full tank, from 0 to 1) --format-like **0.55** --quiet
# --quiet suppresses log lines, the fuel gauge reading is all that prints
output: **0.75**
